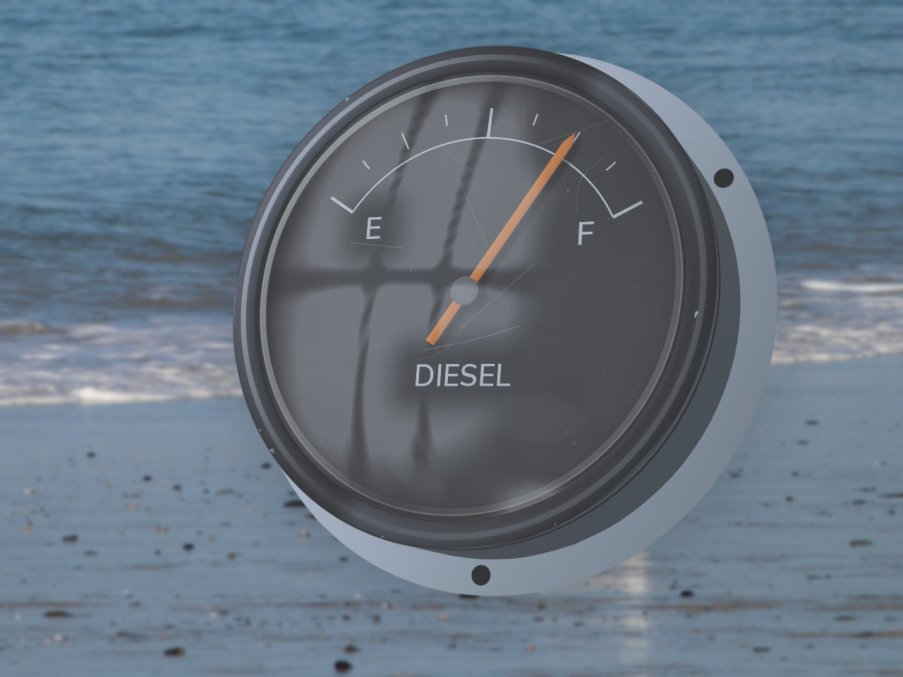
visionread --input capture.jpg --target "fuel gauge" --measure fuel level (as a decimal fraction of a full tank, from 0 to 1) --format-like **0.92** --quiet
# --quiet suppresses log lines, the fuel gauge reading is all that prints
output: **0.75**
